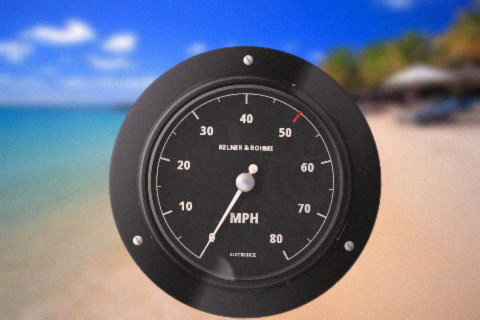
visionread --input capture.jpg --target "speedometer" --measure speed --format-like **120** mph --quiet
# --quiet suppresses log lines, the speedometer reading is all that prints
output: **0** mph
